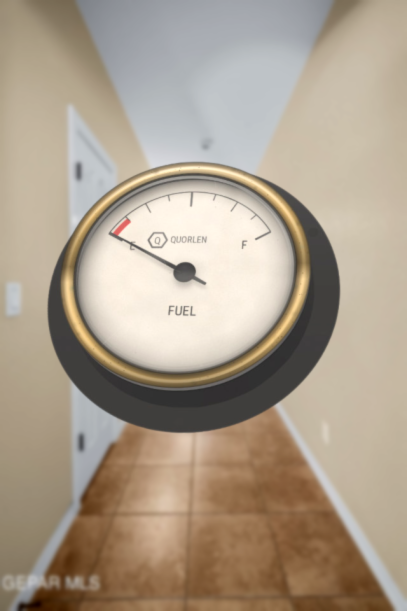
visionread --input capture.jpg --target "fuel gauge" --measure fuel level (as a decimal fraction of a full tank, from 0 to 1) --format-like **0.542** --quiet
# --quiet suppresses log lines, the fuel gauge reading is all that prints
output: **0**
